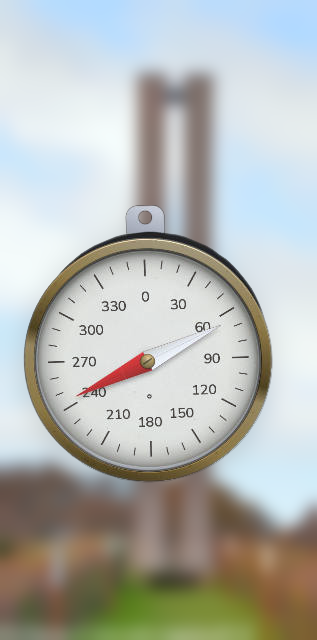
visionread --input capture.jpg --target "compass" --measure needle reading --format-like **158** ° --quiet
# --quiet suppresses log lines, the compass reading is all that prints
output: **245** °
